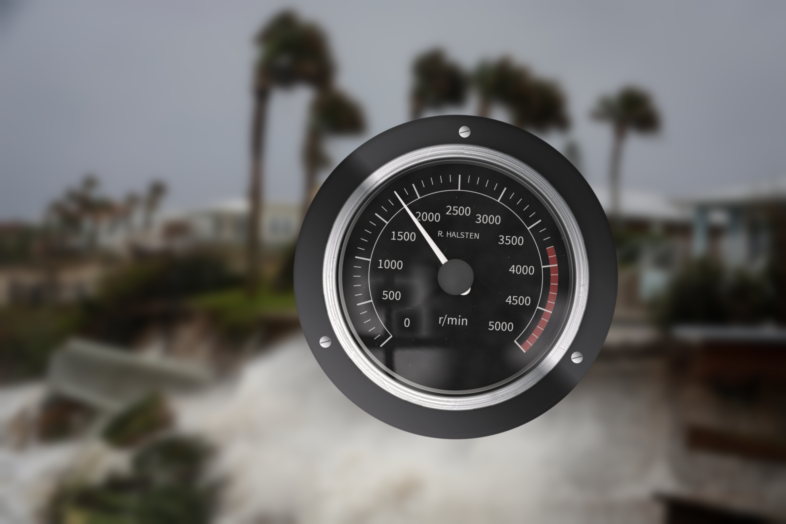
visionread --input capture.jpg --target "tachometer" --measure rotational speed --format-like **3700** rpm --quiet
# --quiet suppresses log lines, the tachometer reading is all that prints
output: **1800** rpm
